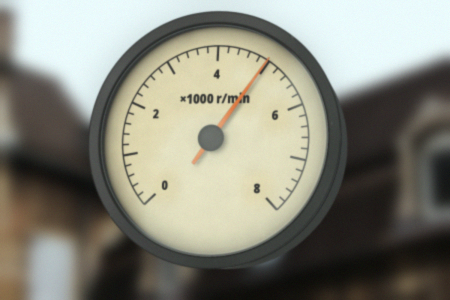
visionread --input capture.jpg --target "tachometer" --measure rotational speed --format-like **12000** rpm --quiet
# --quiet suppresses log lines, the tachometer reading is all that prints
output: **5000** rpm
